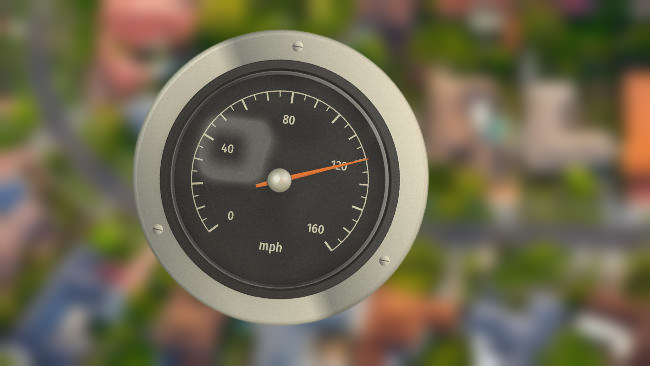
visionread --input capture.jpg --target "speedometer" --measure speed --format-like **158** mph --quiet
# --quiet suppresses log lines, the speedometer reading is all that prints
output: **120** mph
